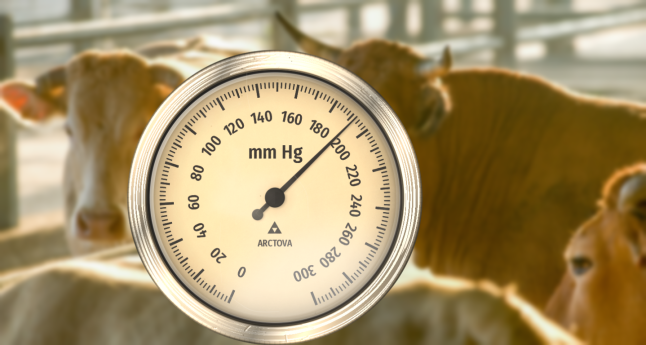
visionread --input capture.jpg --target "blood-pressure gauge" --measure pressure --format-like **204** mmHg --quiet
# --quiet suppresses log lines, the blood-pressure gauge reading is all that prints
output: **192** mmHg
